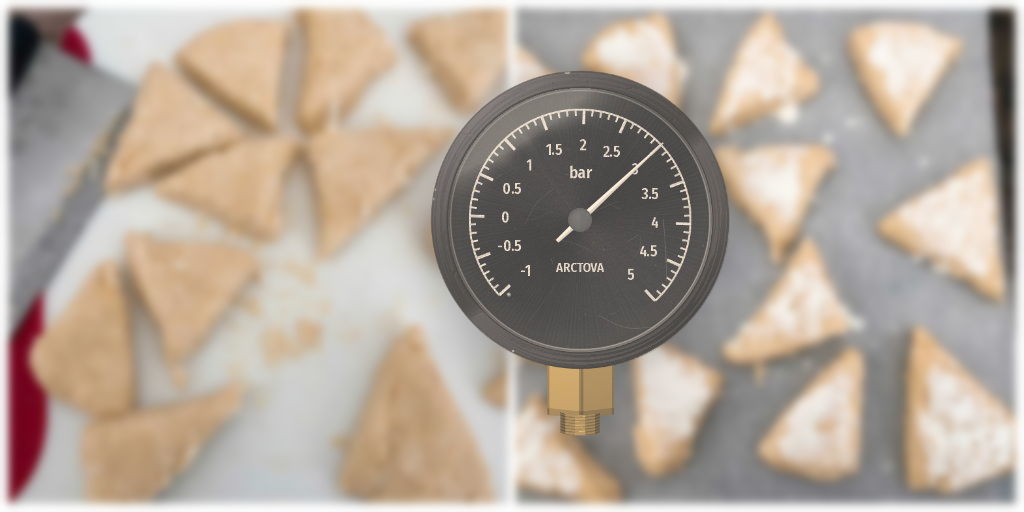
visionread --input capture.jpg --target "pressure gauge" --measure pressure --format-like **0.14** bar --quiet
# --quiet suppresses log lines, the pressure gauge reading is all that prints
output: **3** bar
